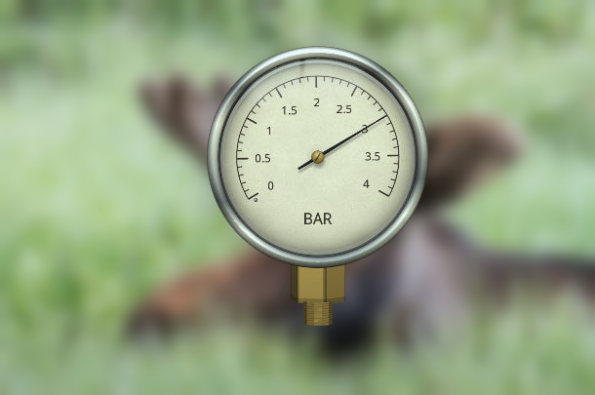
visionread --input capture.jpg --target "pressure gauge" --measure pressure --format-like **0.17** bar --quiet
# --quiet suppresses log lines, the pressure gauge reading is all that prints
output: **3** bar
